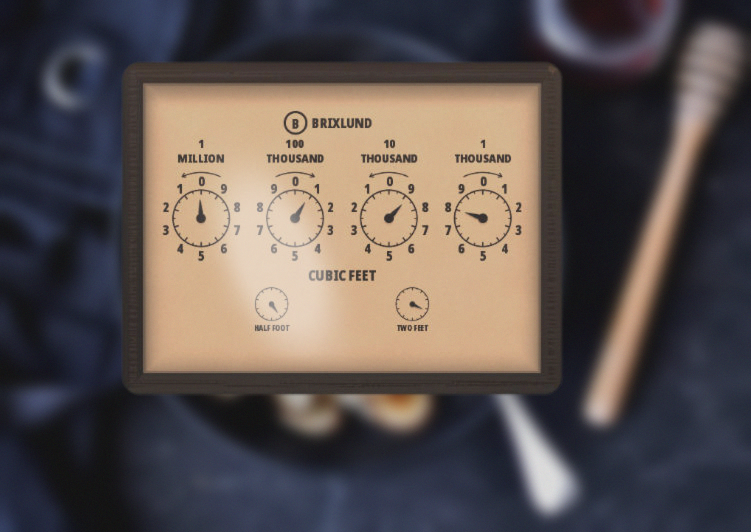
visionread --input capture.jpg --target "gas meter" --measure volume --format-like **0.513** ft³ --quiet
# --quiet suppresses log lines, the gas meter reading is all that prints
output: **8800** ft³
